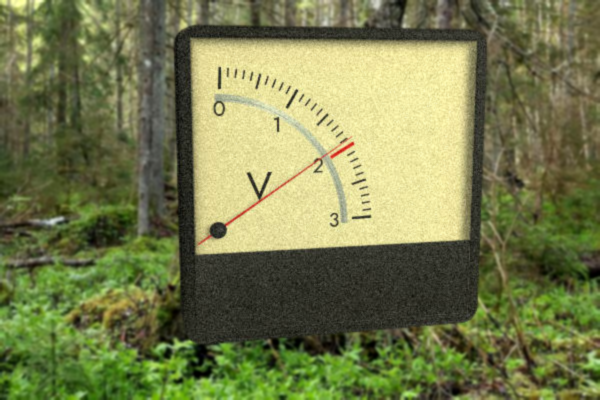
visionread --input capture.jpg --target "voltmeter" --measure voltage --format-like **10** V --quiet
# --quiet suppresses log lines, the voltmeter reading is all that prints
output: **1.9** V
